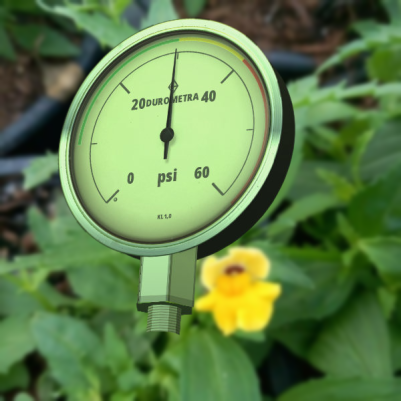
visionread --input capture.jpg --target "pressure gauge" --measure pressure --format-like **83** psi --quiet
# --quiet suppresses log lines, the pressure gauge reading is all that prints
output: **30** psi
